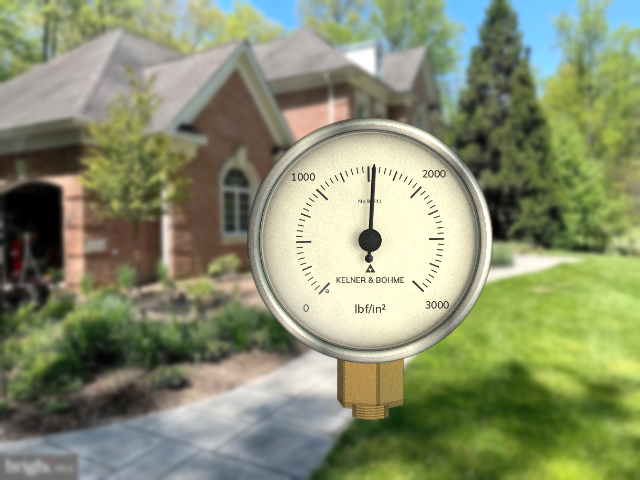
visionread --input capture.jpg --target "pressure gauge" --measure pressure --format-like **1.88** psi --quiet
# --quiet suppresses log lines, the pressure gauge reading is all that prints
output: **1550** psi
